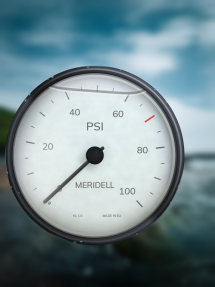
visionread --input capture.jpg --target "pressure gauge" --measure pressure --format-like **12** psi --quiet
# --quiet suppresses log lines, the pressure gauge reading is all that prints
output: **0** psi
